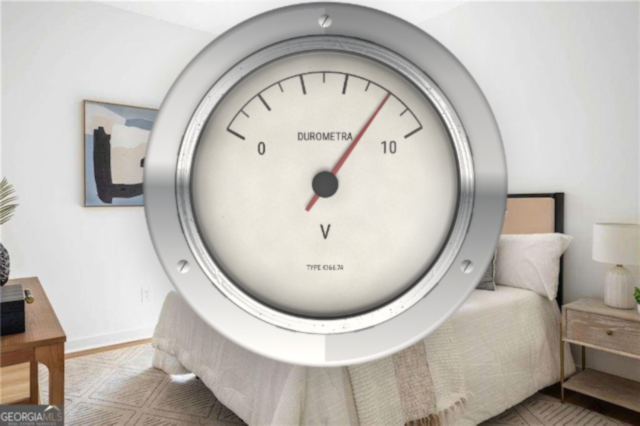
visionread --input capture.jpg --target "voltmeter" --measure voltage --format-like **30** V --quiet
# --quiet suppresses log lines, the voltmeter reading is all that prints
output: **8** V
